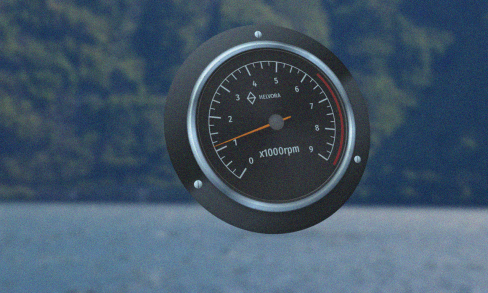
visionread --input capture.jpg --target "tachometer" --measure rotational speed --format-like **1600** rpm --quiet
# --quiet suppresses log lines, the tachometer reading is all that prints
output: **1125** rpm
